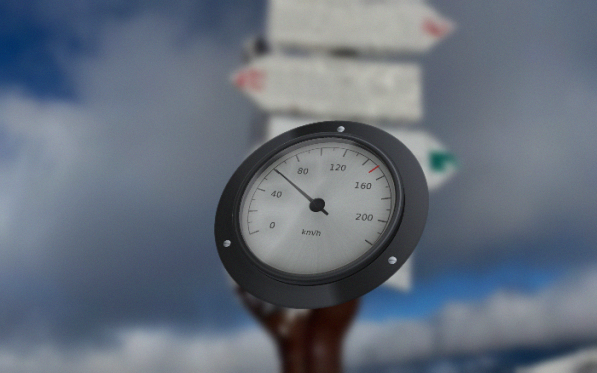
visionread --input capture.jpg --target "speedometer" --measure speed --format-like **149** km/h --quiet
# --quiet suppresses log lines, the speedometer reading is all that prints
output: **60** km/h
